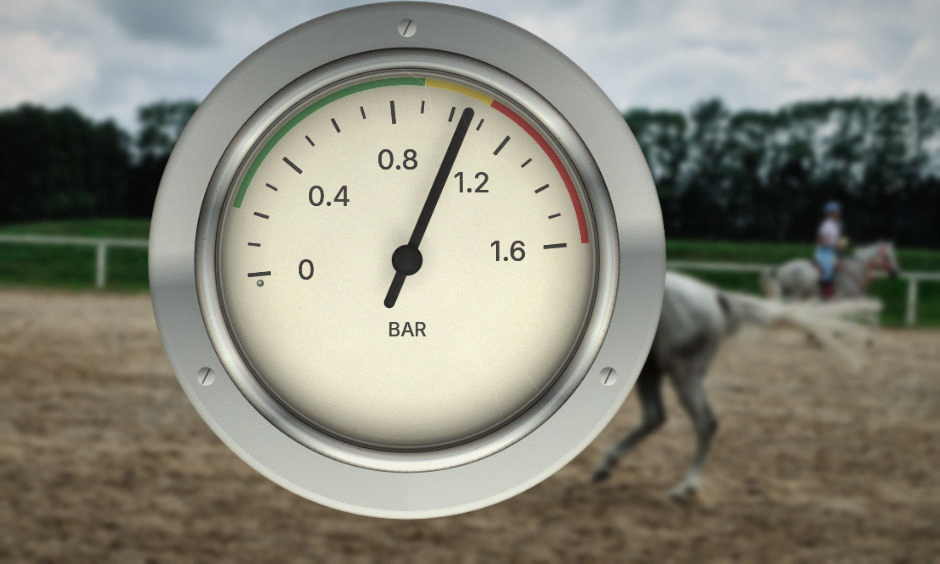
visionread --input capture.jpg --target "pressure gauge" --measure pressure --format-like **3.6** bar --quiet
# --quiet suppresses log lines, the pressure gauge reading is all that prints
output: **1.05** bar
